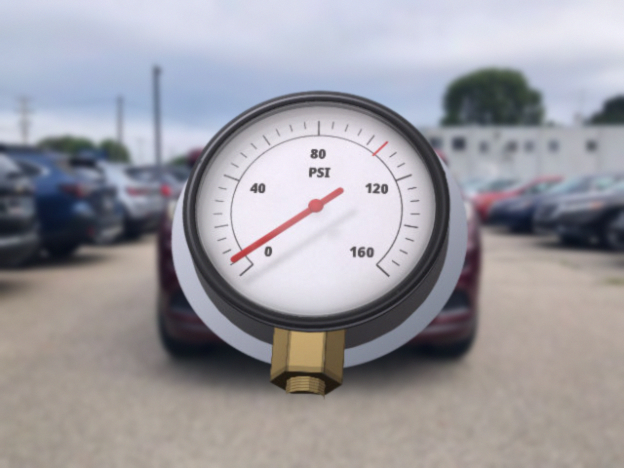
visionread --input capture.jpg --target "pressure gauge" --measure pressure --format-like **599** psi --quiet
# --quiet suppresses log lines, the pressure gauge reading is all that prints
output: **5** psi
